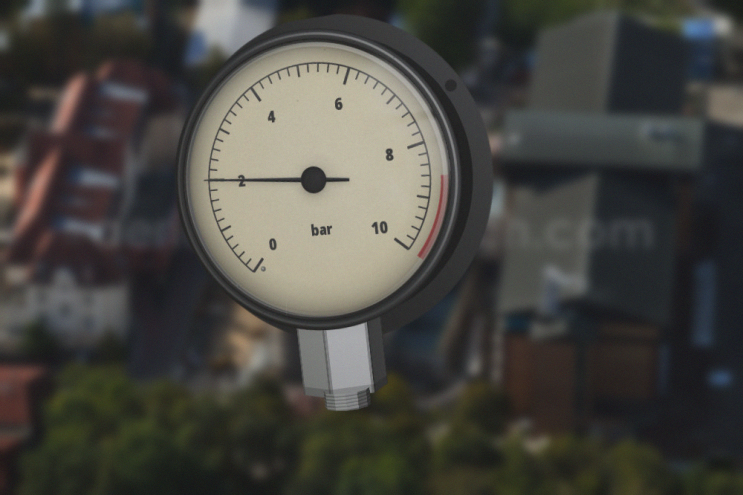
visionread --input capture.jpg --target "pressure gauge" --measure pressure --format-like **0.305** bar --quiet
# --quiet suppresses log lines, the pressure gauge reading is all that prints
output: **2** bar
